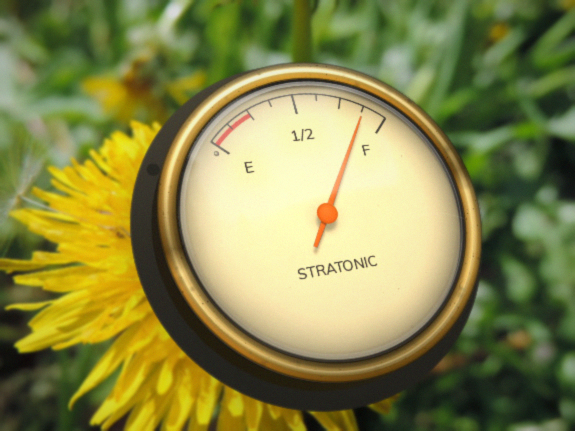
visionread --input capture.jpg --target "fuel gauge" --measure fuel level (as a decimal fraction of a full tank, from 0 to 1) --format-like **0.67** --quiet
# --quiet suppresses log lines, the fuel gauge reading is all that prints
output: **0.875**
